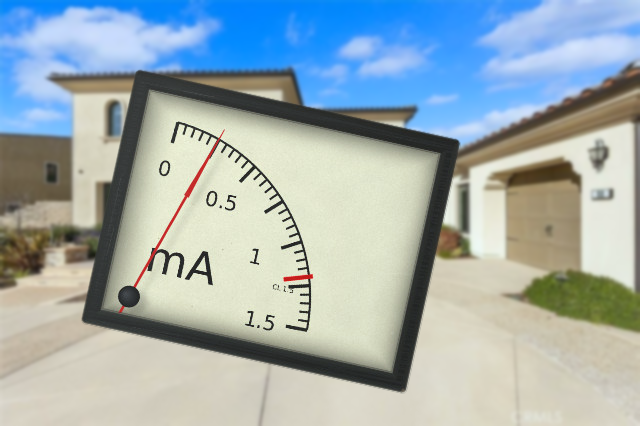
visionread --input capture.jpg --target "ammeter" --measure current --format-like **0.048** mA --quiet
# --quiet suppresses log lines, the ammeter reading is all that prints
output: **0.25** mA
